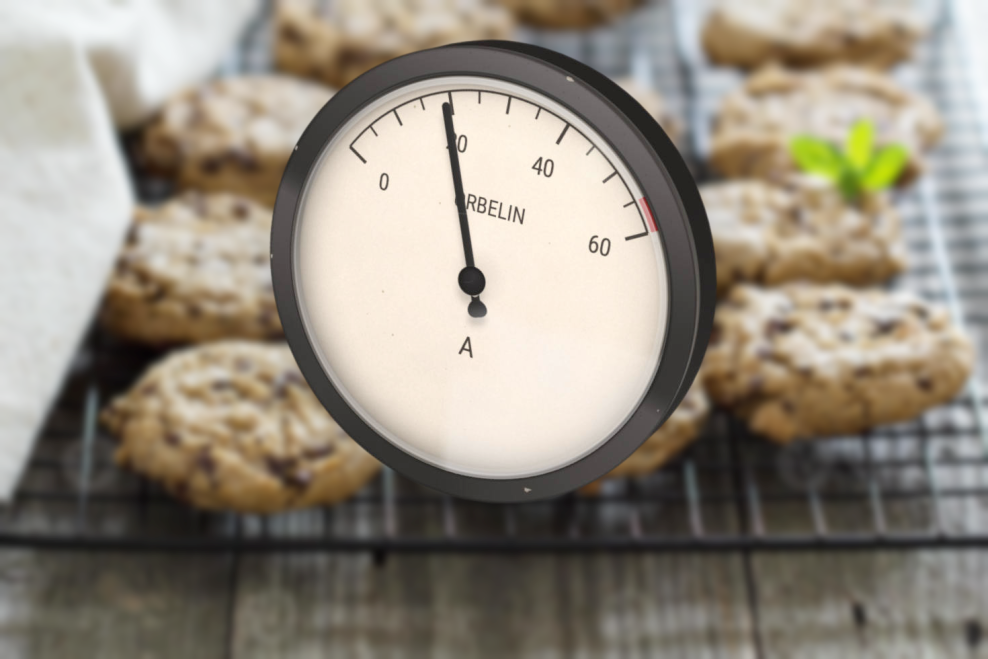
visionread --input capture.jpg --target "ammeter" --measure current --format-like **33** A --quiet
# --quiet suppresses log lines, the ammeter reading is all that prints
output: **20** A
